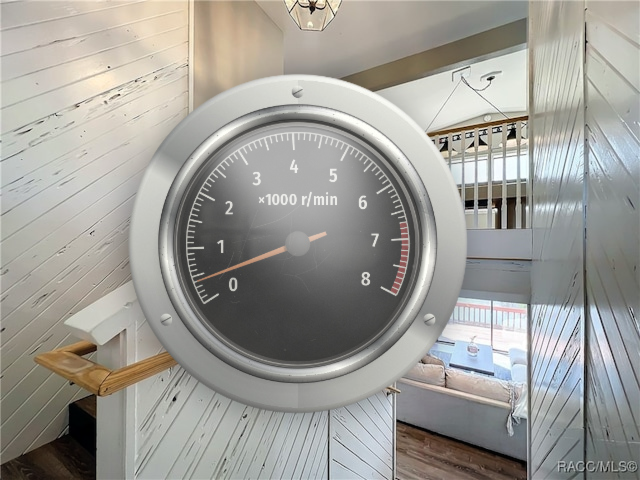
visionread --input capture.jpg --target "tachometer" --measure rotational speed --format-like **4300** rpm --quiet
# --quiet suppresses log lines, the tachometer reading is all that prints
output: **400** rpm
